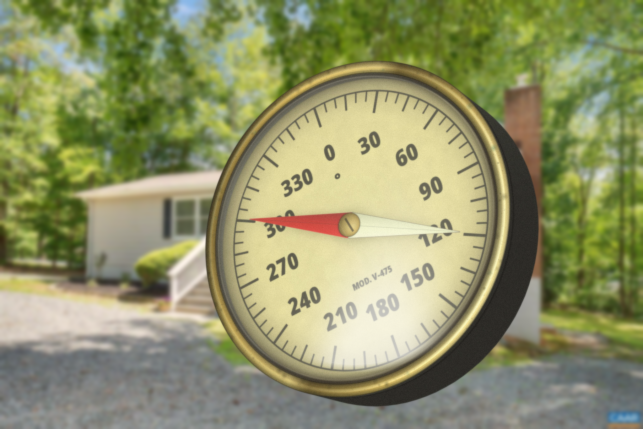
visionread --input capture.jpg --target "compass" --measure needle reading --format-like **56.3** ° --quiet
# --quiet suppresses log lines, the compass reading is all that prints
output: **300** °
